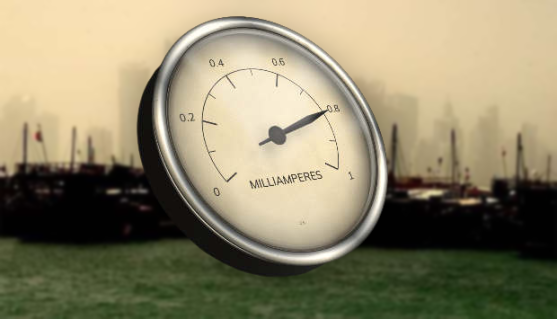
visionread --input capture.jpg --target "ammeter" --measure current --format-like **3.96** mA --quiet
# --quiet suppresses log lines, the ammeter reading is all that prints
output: **0.8** mA
